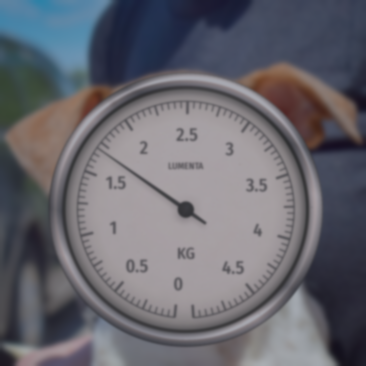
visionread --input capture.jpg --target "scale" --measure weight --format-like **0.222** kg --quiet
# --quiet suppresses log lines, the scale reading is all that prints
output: **1.7** kg
